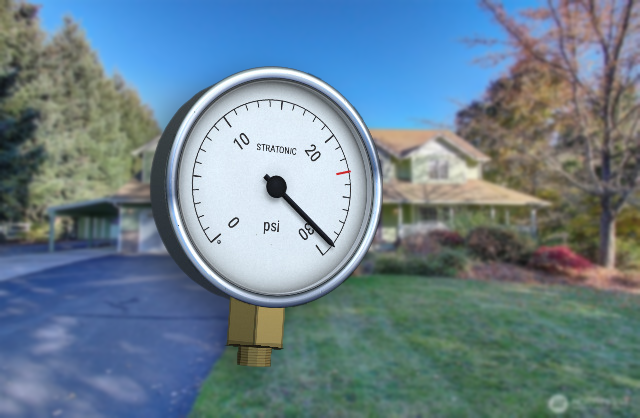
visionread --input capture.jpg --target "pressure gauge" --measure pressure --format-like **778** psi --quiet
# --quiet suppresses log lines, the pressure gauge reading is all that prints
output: **29** psi
